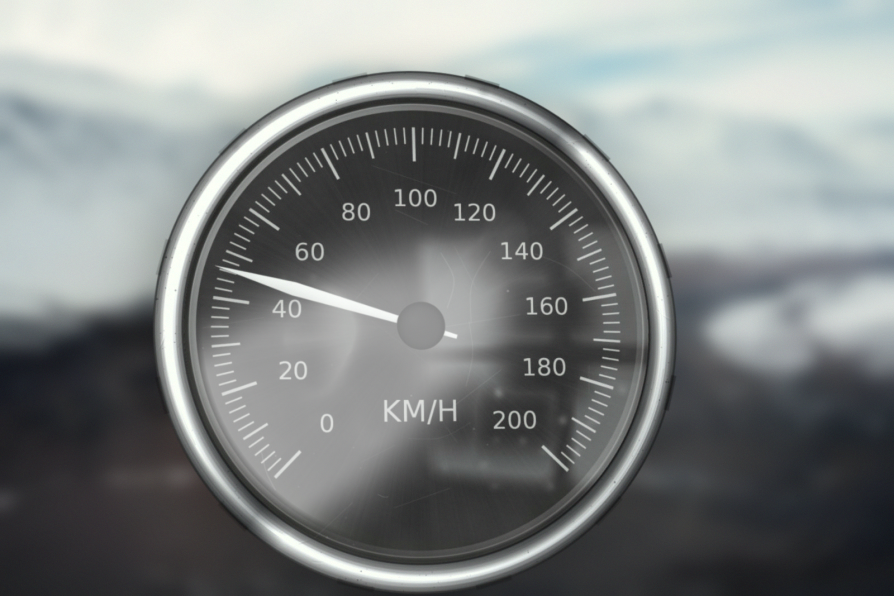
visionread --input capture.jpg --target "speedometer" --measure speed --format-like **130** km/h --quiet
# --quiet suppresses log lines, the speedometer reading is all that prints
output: **46** km/h
